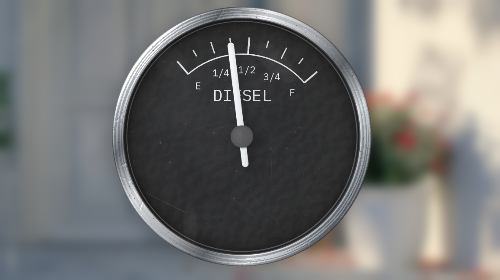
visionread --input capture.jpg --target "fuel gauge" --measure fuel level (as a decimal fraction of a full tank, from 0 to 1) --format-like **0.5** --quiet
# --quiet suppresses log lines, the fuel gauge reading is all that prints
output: **0.375**
